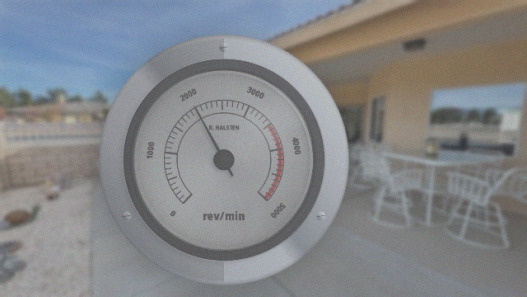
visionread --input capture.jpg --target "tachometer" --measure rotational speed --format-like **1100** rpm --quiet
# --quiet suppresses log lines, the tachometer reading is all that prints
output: **2000** rpm
